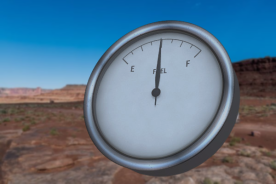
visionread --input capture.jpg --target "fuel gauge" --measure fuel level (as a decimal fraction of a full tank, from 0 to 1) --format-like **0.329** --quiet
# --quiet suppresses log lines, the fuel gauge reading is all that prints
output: **0.5**
